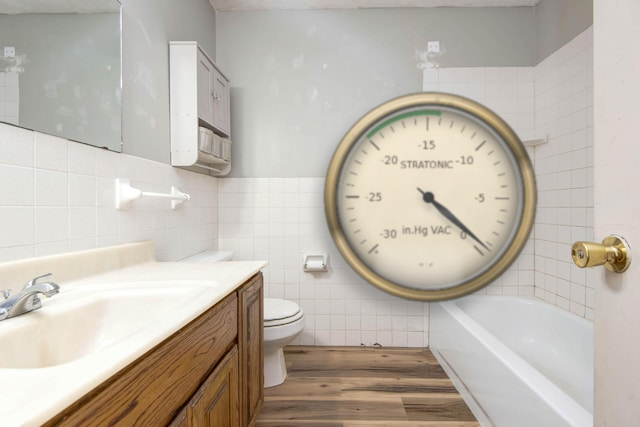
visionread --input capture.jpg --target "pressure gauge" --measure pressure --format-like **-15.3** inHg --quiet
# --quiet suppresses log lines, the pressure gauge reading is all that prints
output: **-0.5** inHg
